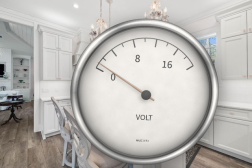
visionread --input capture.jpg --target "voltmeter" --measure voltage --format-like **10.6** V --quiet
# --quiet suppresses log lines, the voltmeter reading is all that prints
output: **1** V
